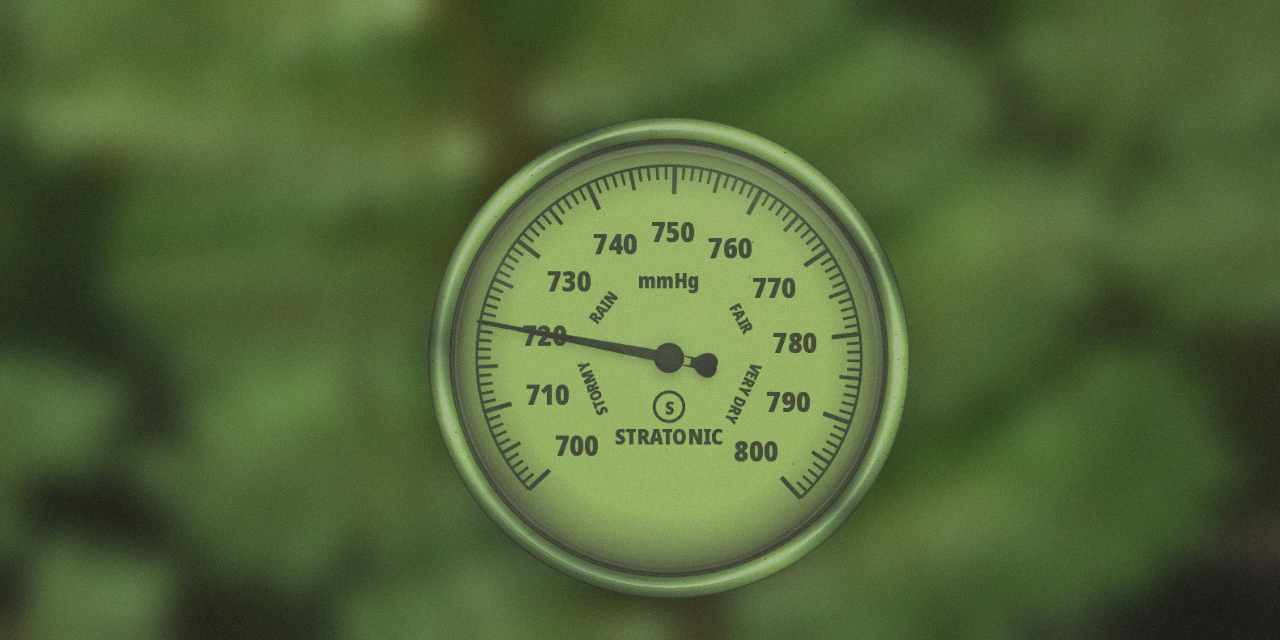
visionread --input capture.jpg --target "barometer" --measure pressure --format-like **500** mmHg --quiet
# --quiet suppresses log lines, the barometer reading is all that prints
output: **720** mmHg
